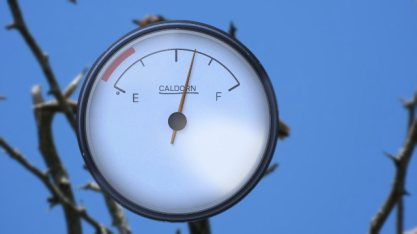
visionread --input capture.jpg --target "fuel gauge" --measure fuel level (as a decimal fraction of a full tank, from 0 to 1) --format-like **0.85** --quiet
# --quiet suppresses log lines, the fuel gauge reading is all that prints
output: **0.625**
